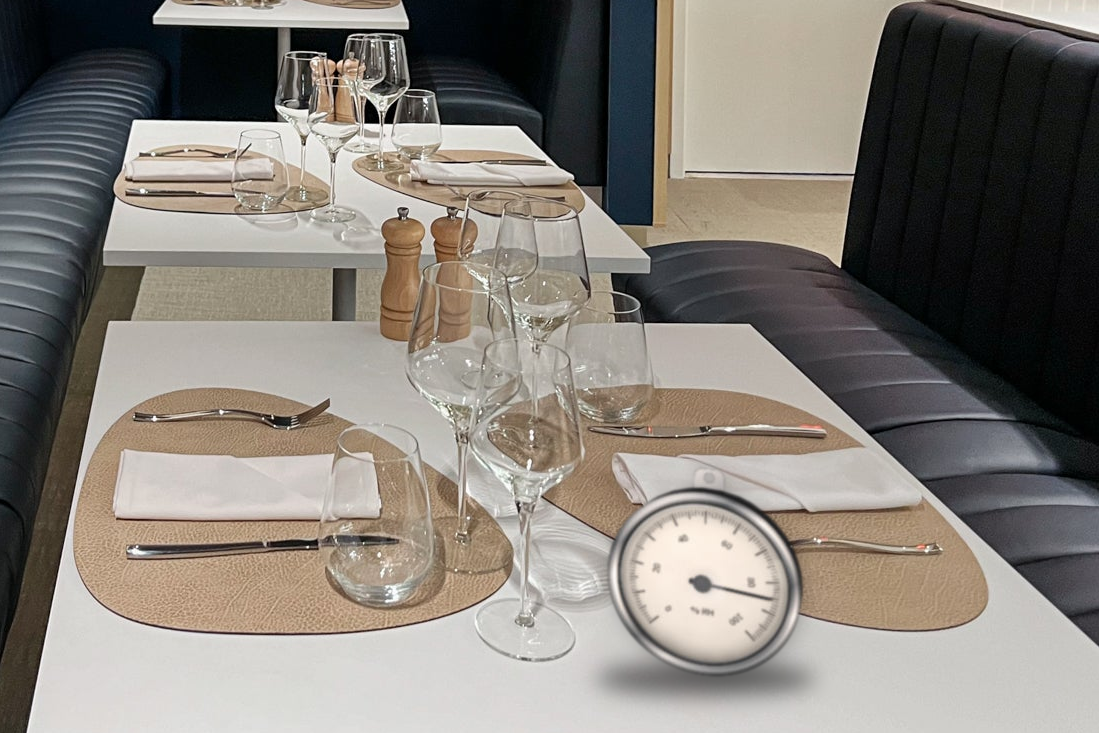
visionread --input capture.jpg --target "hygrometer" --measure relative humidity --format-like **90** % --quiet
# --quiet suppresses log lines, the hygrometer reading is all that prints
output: **85** %
